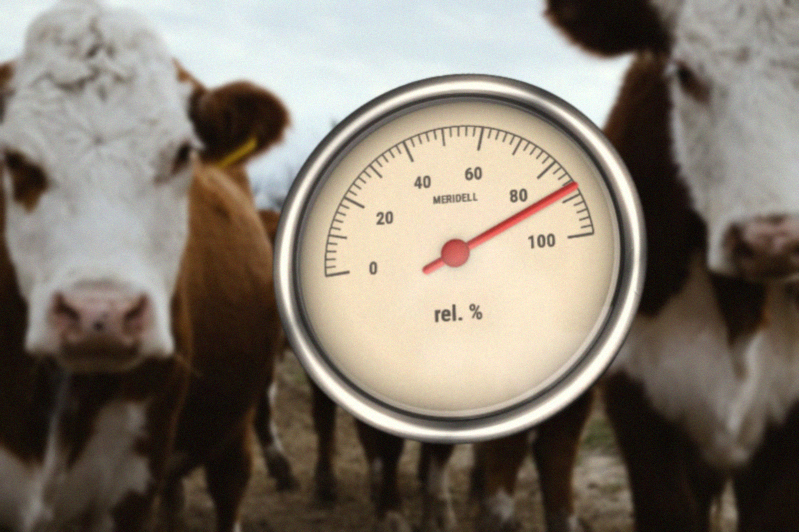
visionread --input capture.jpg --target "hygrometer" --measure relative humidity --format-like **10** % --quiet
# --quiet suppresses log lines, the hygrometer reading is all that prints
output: **88** %
